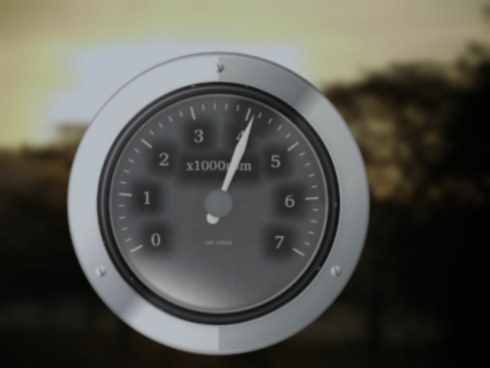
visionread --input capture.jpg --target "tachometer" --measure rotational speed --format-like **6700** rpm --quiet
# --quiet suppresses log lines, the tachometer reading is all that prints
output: **4100** rpm
